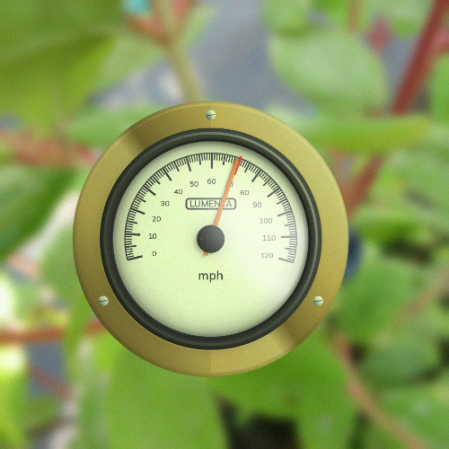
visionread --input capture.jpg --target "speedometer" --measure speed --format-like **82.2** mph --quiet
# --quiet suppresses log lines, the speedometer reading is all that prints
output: **70** mph
